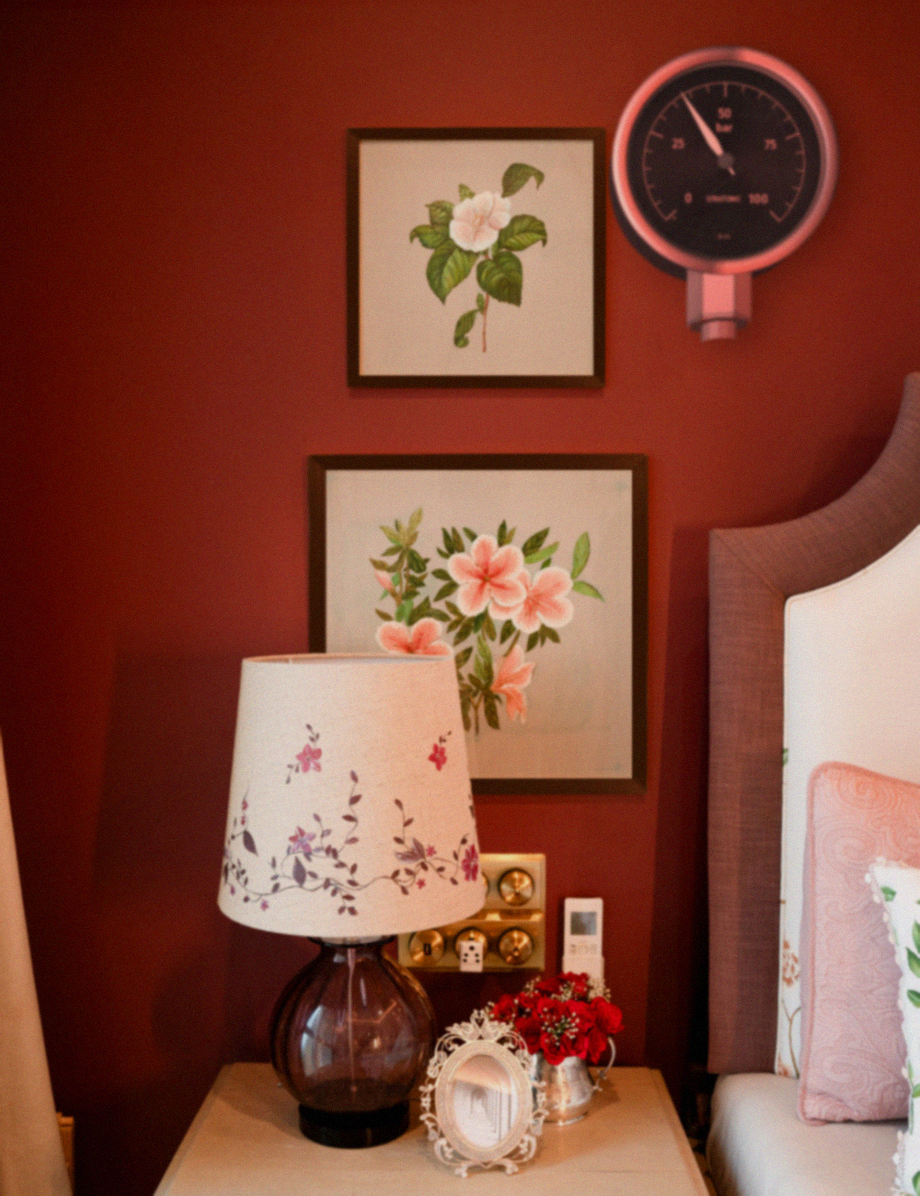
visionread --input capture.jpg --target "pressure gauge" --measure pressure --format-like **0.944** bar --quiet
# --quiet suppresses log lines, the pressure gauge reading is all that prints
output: **37.5** bar
